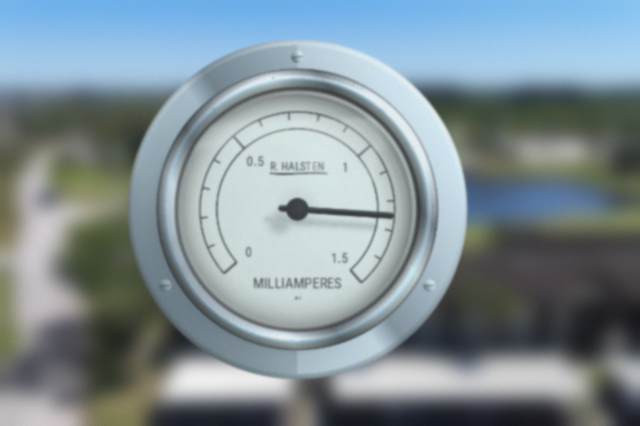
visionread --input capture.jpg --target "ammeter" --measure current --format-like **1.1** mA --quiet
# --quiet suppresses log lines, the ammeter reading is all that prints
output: **1.25** mA
